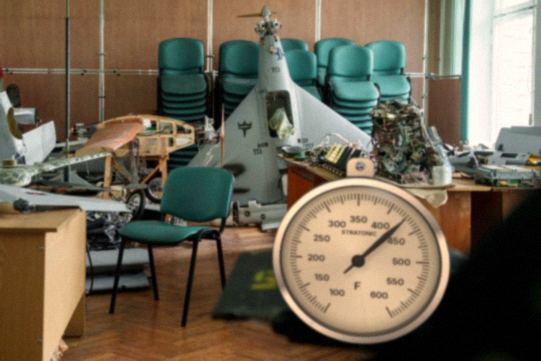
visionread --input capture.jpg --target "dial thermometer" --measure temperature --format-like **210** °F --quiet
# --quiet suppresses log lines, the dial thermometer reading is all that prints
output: **425** °F
